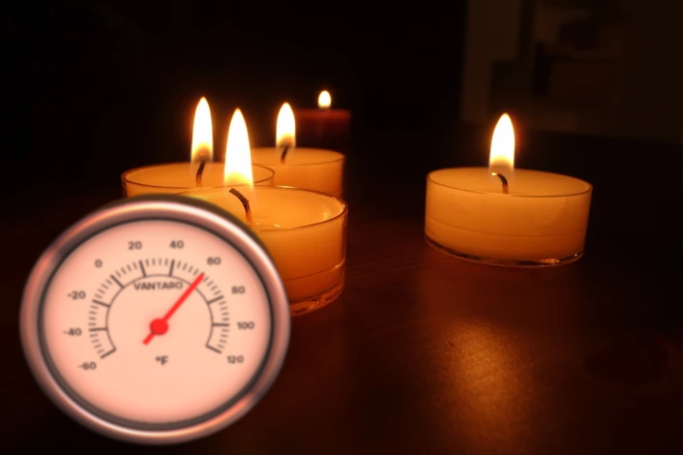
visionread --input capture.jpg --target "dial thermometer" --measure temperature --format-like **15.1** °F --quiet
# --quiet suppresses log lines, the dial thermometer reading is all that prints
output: **60** °F
